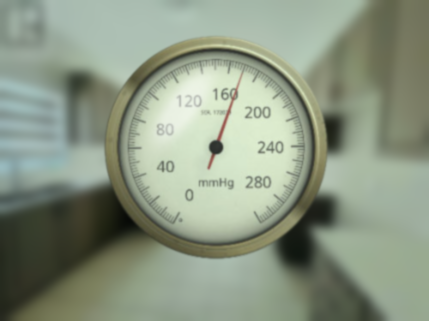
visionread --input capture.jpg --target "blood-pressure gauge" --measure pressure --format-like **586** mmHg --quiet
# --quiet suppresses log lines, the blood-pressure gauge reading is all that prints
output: **170** mmHg
